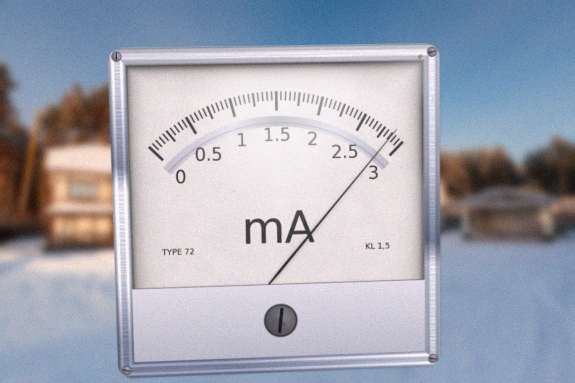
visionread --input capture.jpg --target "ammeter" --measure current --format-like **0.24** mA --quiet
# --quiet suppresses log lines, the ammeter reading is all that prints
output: **2.85** mA
